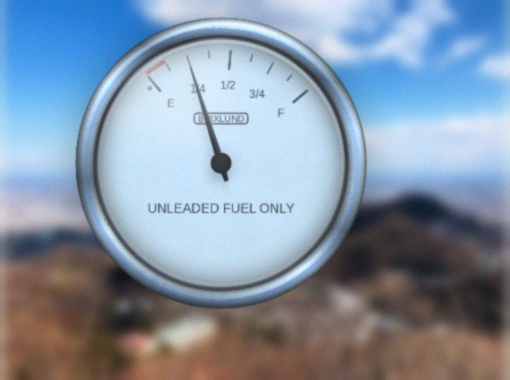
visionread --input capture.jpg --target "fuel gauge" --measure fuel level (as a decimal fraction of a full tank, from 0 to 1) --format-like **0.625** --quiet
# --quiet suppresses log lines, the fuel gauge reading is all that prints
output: **0.25**
